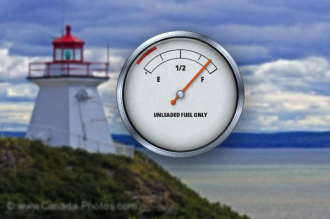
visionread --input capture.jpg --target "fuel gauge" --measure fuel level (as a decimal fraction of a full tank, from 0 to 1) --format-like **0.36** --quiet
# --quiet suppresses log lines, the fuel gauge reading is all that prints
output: **0.875**
